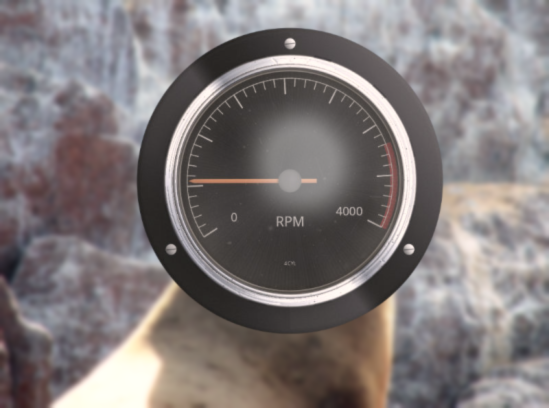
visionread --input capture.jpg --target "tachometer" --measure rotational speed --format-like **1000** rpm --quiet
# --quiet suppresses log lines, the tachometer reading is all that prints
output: **550** rpm
